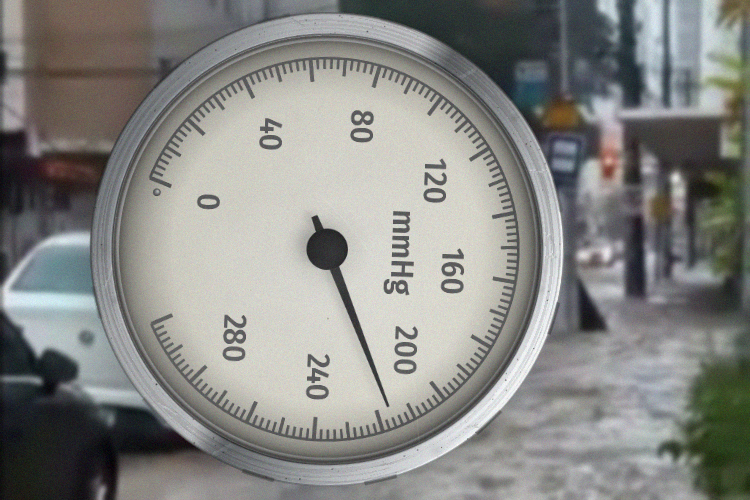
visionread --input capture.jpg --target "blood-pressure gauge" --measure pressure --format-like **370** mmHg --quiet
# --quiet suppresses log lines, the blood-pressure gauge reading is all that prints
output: **216** mmHg
